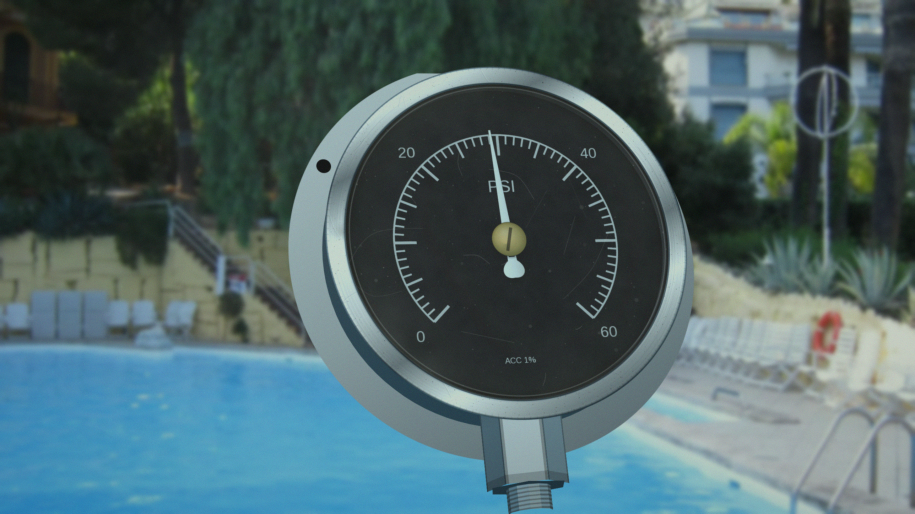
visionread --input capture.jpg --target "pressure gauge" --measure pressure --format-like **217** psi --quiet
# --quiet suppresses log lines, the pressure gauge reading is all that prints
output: **29** psi
